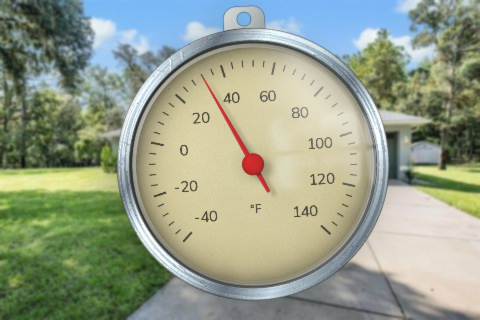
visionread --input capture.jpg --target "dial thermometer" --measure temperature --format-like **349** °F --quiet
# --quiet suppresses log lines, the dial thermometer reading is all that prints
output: **32** °F
